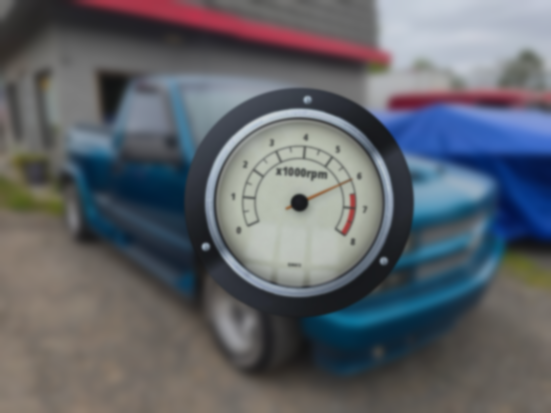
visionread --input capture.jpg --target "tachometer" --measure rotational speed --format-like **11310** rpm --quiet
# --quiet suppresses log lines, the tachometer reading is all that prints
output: **6000** rpm
